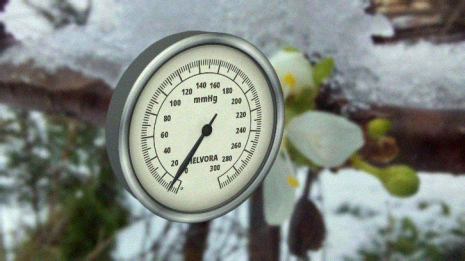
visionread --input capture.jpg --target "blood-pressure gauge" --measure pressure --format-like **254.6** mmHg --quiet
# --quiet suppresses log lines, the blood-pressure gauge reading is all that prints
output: **10** mmHg
